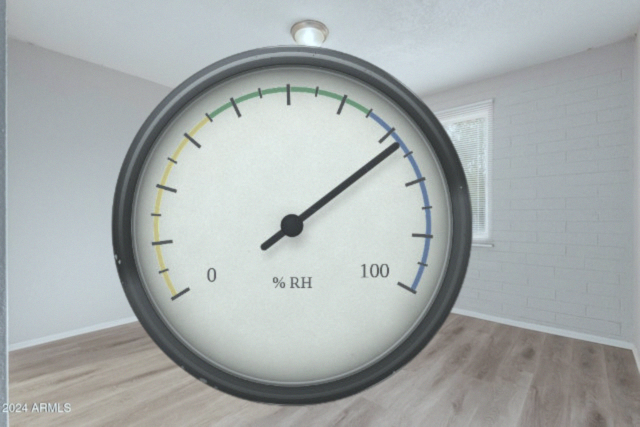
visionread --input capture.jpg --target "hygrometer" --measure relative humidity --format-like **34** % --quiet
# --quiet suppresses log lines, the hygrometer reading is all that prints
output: **72.5** %
